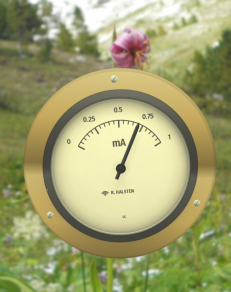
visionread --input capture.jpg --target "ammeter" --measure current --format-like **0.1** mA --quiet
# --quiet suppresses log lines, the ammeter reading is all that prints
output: **0.7** mA
